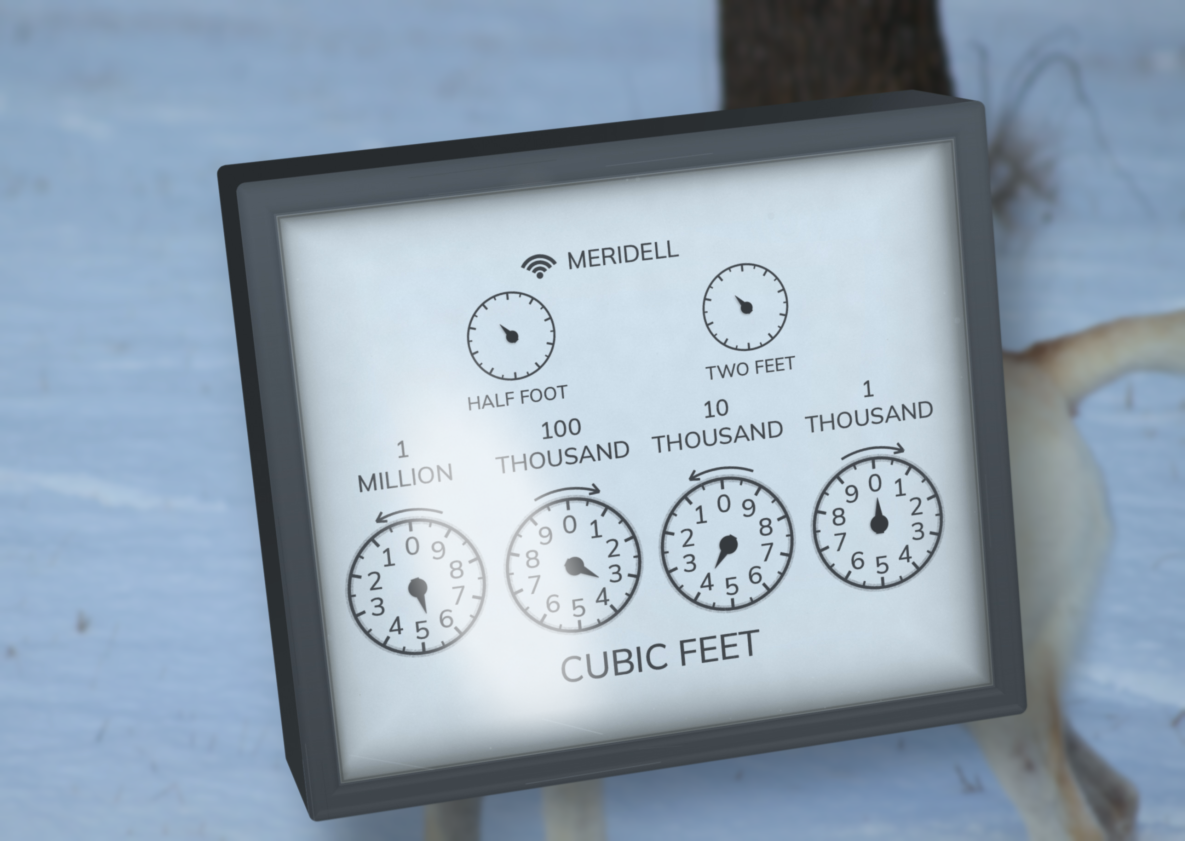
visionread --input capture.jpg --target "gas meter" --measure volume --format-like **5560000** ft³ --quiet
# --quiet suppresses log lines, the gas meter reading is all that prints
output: **534000** ft³
